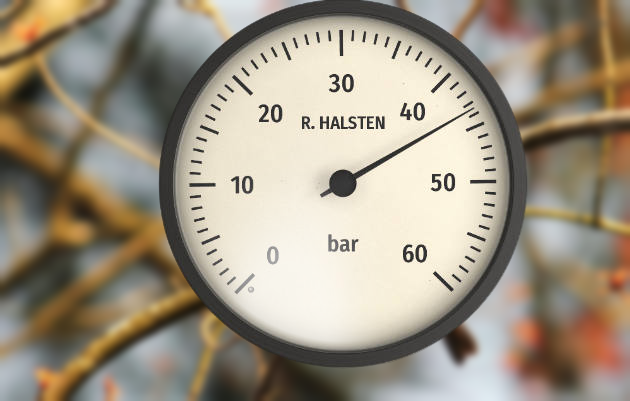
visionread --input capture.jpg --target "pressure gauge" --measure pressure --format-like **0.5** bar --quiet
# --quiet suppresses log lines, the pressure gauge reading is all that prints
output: **43.5** bar
